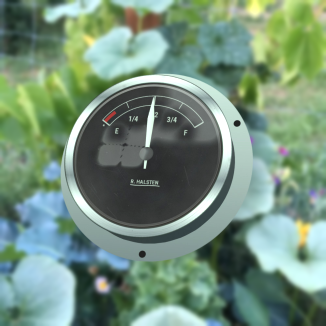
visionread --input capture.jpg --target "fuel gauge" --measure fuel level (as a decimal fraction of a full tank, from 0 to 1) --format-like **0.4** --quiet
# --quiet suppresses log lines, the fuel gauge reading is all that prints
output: **0.5**
